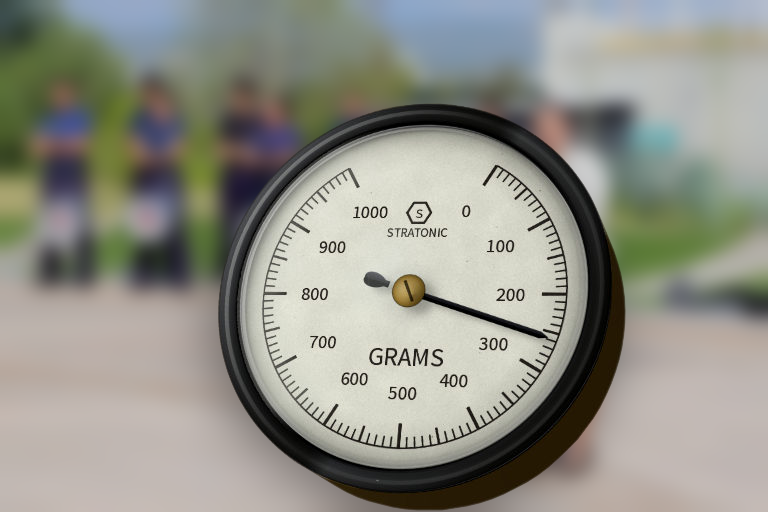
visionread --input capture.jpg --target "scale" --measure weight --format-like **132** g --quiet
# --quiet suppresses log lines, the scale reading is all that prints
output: **260** g
